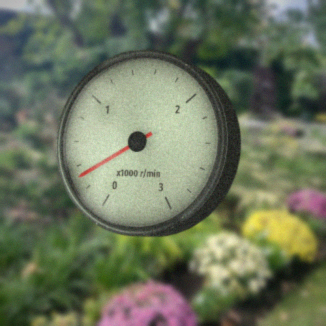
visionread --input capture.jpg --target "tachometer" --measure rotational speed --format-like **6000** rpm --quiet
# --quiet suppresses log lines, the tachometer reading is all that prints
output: **300** rpm
